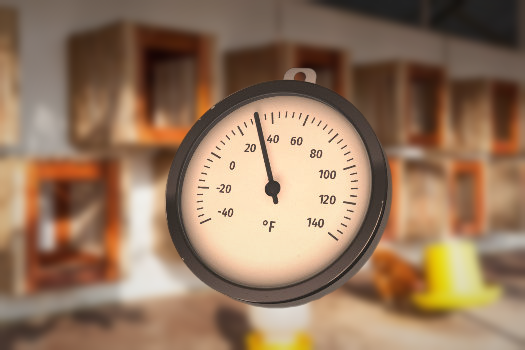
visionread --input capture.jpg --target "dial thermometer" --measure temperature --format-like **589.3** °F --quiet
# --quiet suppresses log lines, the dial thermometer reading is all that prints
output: **32** °F
